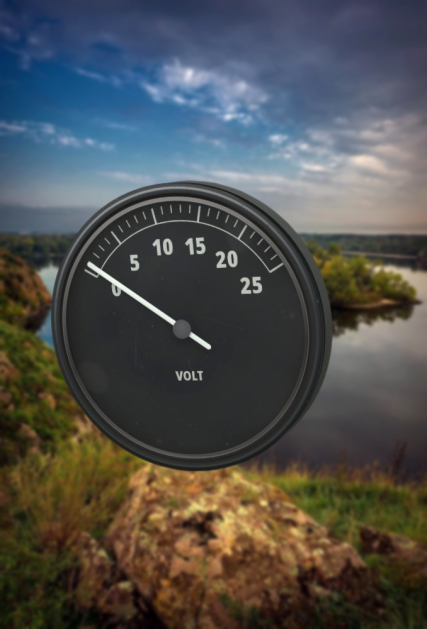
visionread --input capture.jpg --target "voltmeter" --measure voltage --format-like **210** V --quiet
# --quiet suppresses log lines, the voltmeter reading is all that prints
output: **1** V
